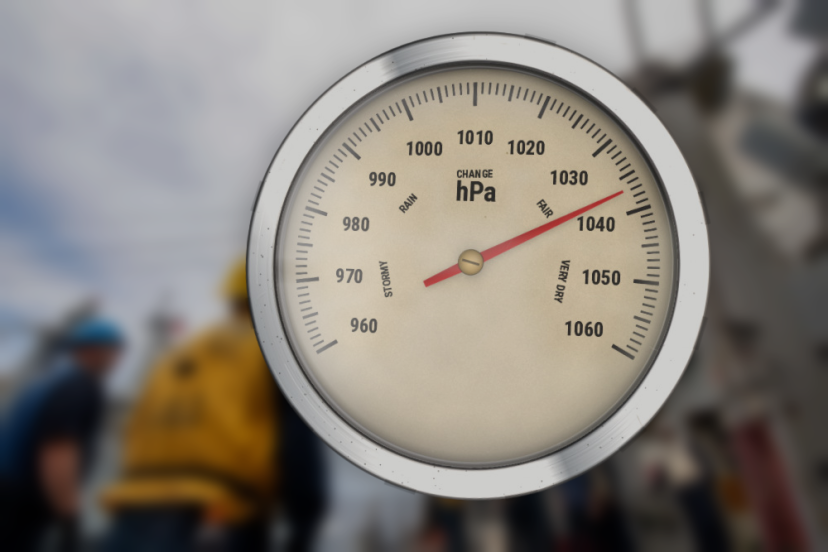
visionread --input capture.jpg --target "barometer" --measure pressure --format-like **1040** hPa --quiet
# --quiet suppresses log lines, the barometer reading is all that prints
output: **1037** hPa
